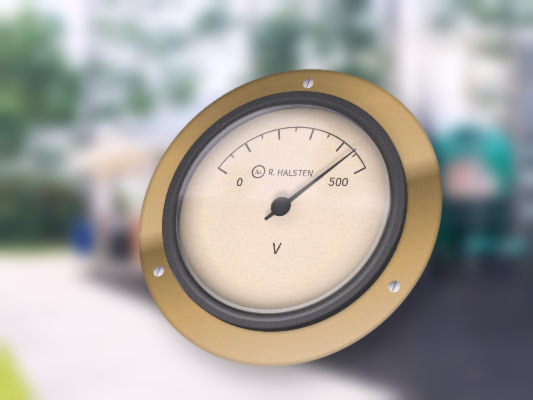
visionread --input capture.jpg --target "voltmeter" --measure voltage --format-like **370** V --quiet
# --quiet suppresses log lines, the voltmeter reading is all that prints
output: **450** V
